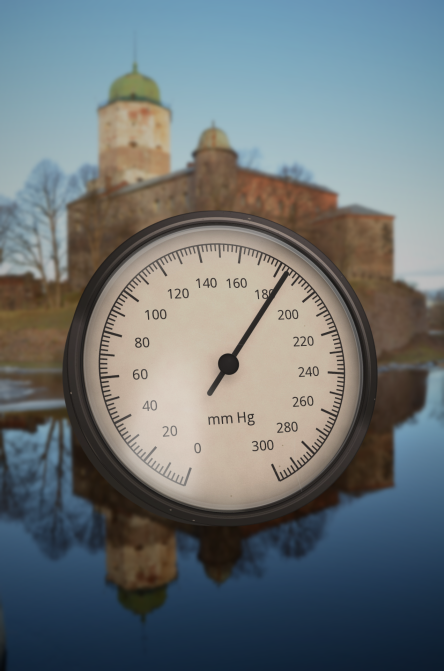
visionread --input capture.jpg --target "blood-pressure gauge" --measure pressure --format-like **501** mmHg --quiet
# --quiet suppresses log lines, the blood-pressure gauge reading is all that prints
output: **184** mmHg
